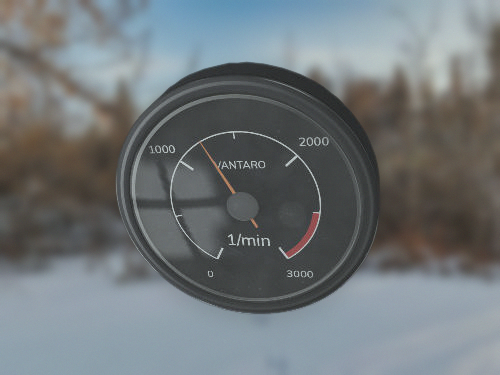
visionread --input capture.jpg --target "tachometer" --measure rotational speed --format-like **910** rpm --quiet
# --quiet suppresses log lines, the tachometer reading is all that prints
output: **1250** rpm
